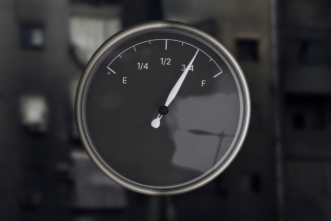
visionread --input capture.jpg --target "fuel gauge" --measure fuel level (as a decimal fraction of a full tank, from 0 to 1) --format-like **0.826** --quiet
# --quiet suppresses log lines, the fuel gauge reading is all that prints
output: **0.75**
